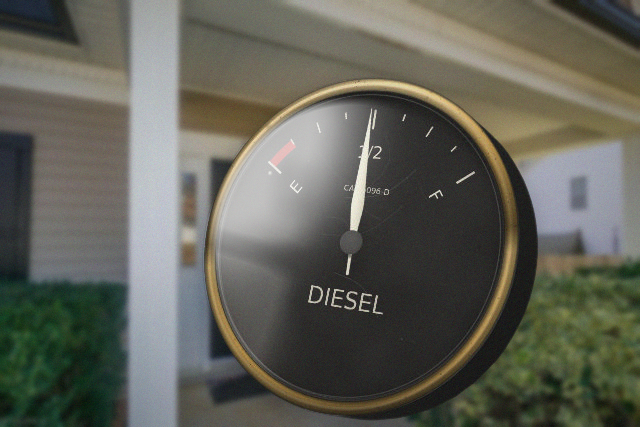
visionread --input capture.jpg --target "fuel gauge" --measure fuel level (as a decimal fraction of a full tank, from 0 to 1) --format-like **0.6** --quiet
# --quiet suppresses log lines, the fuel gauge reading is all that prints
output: **0.5**
